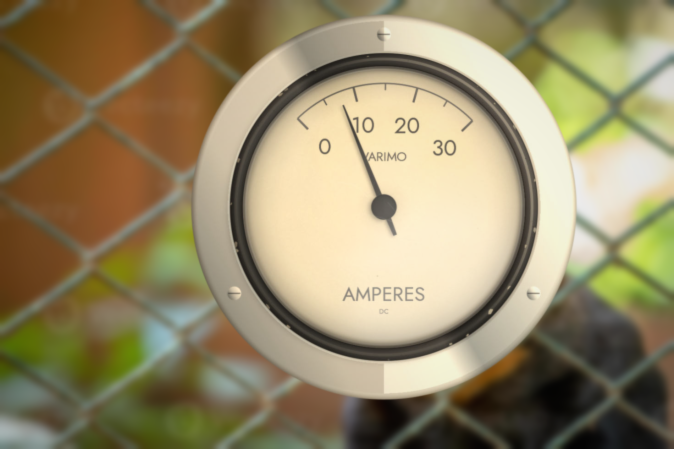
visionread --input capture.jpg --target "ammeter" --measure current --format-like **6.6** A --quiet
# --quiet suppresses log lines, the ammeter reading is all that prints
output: **7.5** A
